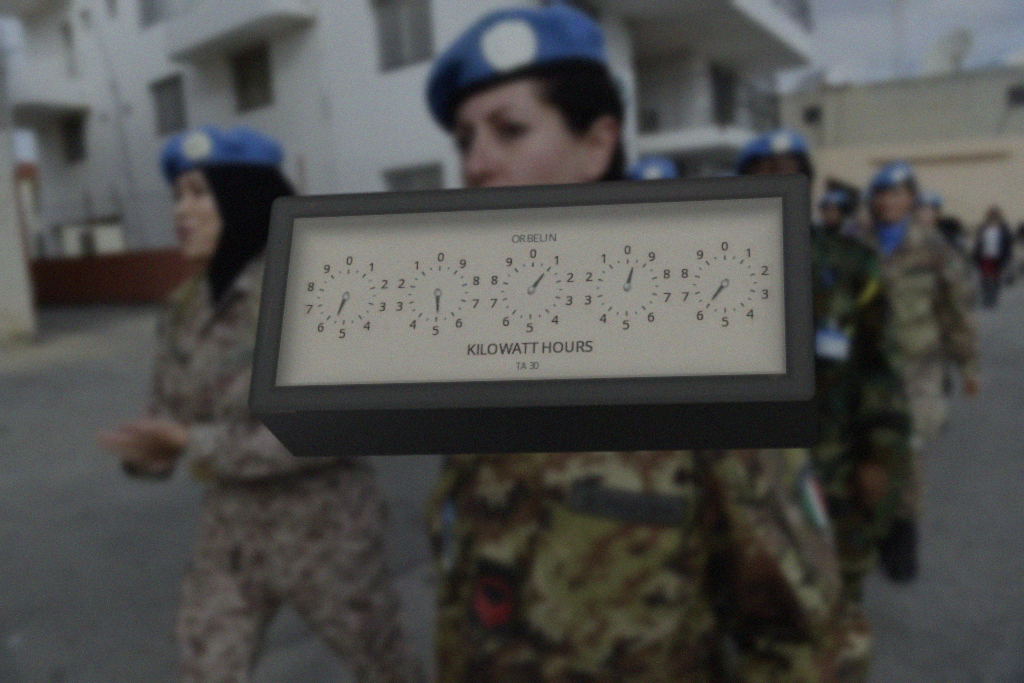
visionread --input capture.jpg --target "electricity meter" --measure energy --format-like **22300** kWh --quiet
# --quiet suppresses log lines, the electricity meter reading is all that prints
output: **55096** kWh
